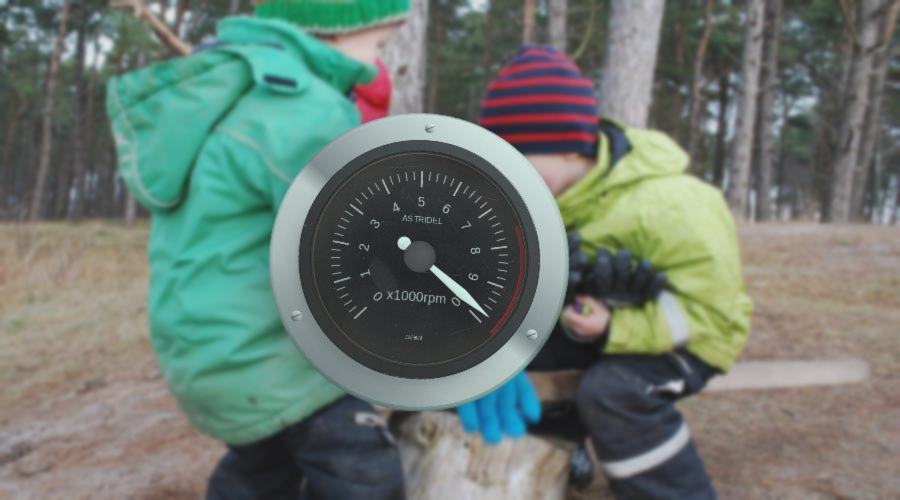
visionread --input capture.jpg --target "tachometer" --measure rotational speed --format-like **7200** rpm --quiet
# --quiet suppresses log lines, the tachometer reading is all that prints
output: **9800** rpm
